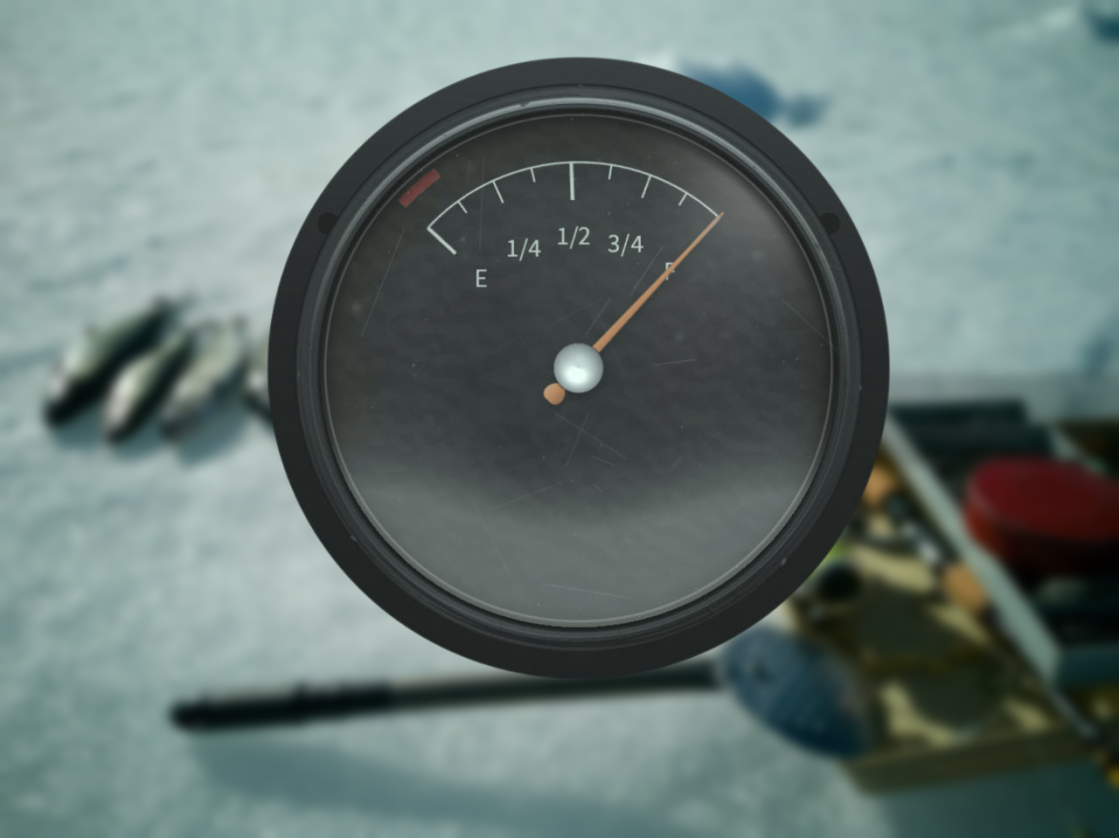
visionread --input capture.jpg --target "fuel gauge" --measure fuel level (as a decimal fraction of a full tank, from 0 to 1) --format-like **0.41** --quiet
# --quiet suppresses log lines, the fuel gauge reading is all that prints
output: **1**
